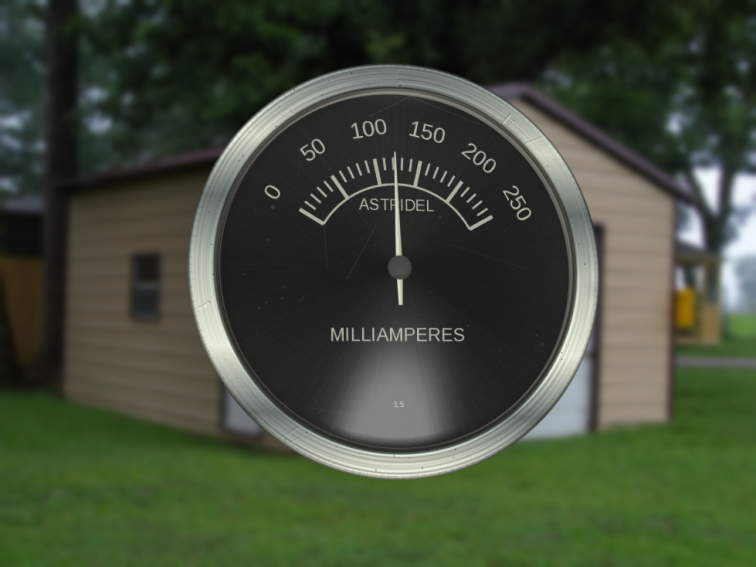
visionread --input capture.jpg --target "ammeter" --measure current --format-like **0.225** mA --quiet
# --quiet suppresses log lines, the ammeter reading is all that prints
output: **120** mA
